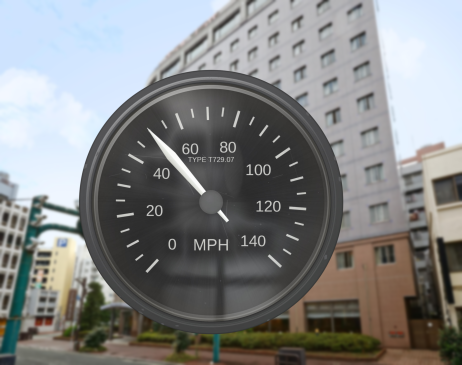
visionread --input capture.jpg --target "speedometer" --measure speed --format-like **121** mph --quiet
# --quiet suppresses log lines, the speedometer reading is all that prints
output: **50** mph
